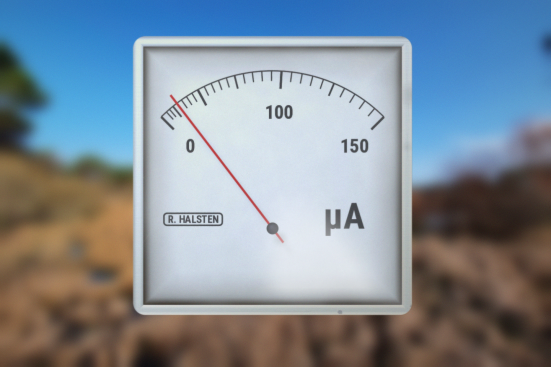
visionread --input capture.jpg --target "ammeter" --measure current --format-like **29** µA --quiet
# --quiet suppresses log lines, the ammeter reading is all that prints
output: **30** µA
